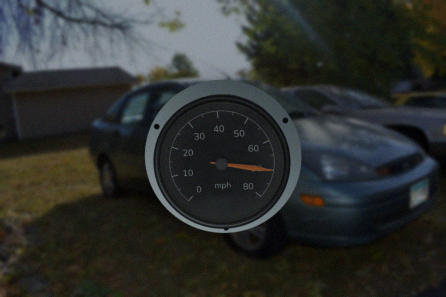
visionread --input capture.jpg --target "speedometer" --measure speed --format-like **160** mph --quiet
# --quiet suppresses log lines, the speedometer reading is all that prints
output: **70** mph
